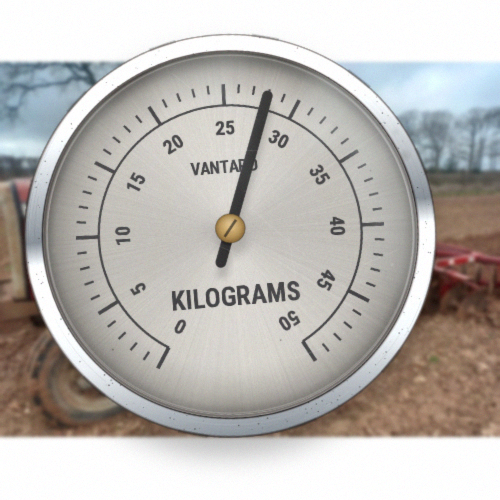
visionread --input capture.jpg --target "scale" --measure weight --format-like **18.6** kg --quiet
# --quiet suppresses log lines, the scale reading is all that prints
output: **28** kg
